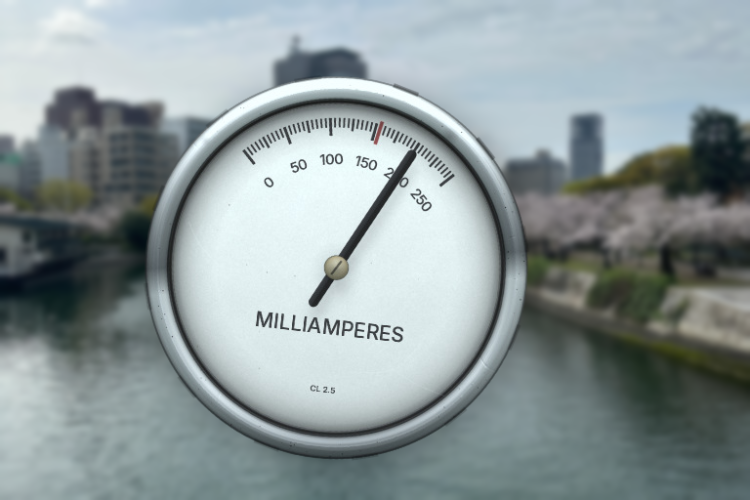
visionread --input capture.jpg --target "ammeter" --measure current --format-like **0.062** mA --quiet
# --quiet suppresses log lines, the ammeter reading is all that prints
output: **200** mA
